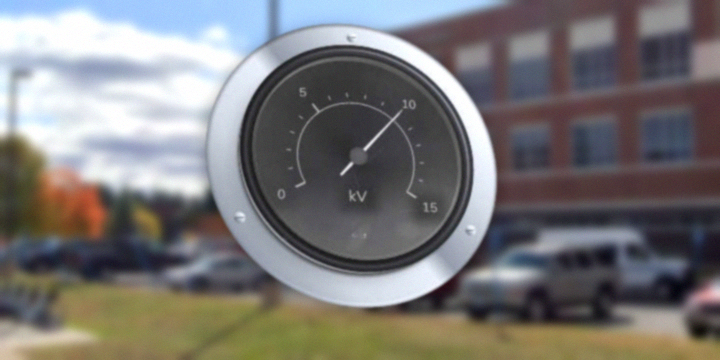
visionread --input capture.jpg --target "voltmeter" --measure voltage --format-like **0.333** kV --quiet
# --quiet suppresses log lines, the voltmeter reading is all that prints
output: **10** kV
